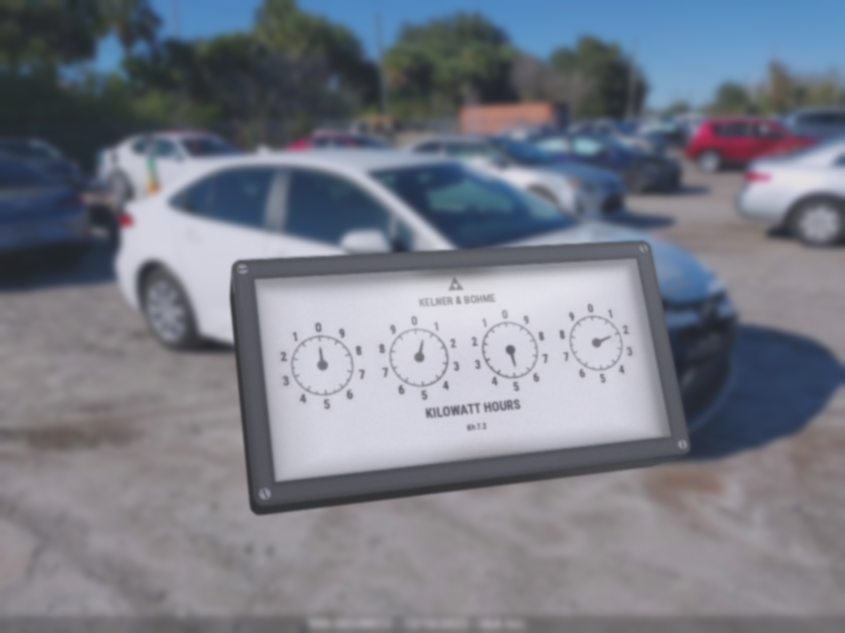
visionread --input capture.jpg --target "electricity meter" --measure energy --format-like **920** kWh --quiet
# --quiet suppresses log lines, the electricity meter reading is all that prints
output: **52** kWh
